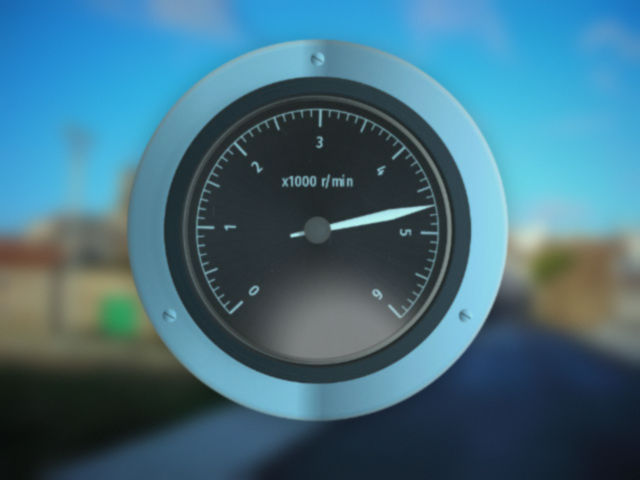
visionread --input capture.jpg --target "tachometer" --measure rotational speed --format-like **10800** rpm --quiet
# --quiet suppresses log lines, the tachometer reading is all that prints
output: **4700** rpm
